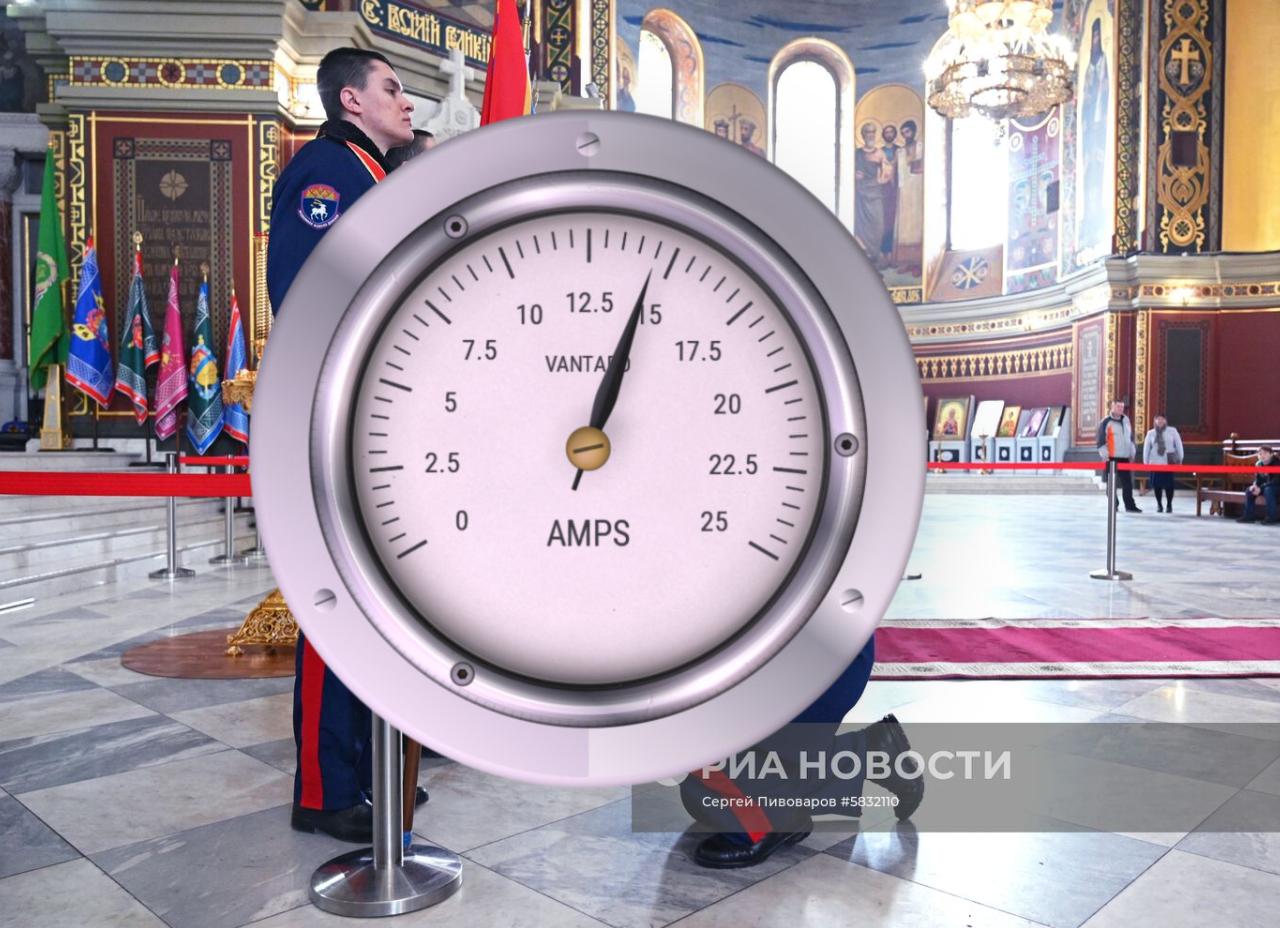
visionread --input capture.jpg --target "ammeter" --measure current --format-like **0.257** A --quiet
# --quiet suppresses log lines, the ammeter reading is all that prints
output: **14.5** A
